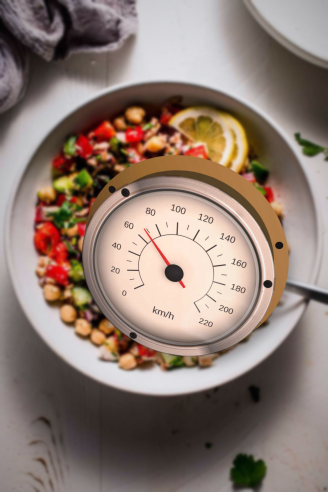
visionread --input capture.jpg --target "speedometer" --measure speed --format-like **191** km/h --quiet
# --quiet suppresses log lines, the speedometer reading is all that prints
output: **70** km/h
